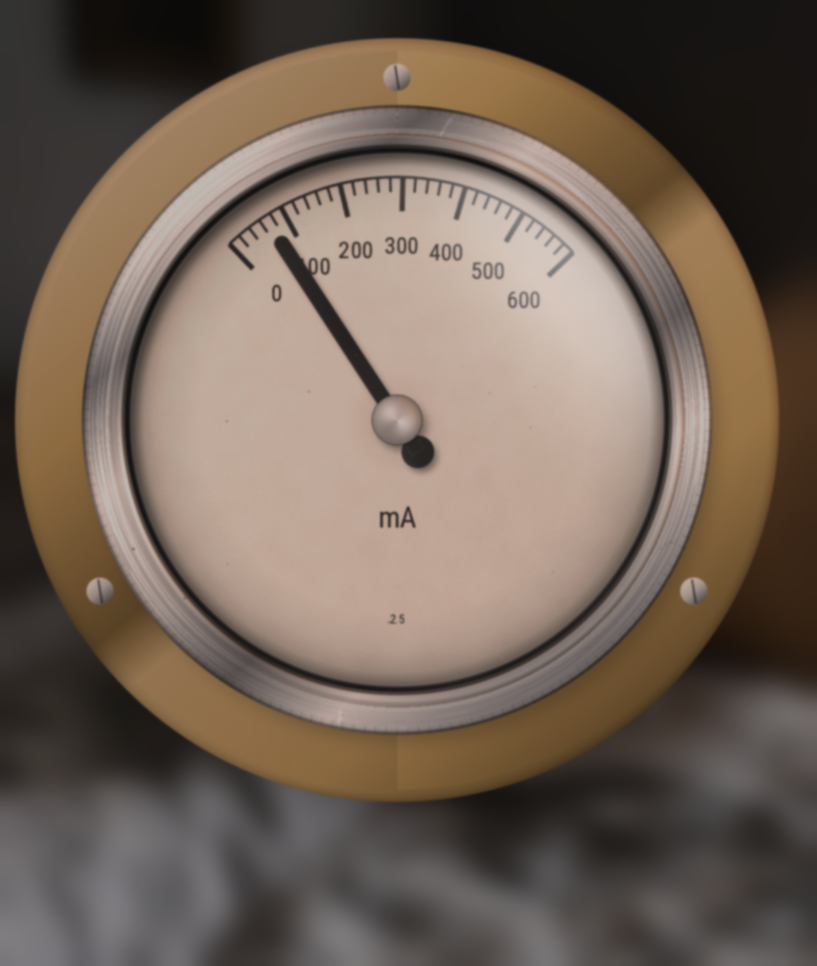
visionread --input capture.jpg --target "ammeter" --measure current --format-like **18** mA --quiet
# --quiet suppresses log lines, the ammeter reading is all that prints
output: **70** mA
